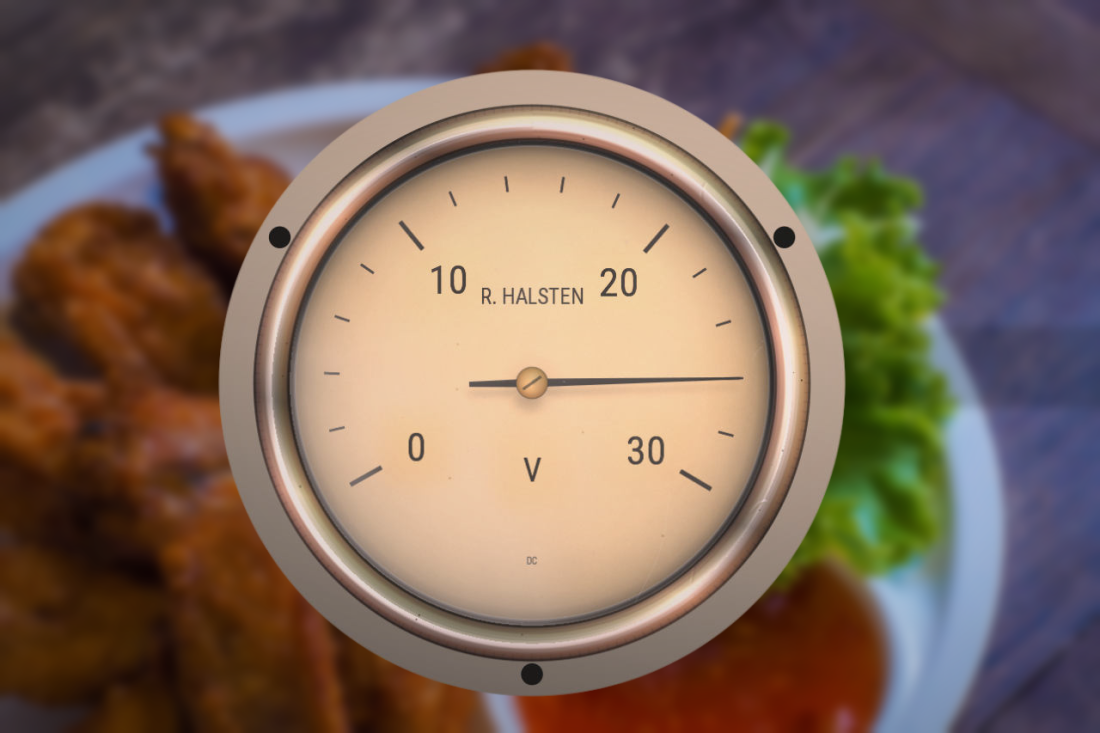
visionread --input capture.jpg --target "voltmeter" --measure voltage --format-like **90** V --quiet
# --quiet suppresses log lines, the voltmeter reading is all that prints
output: **26** V
